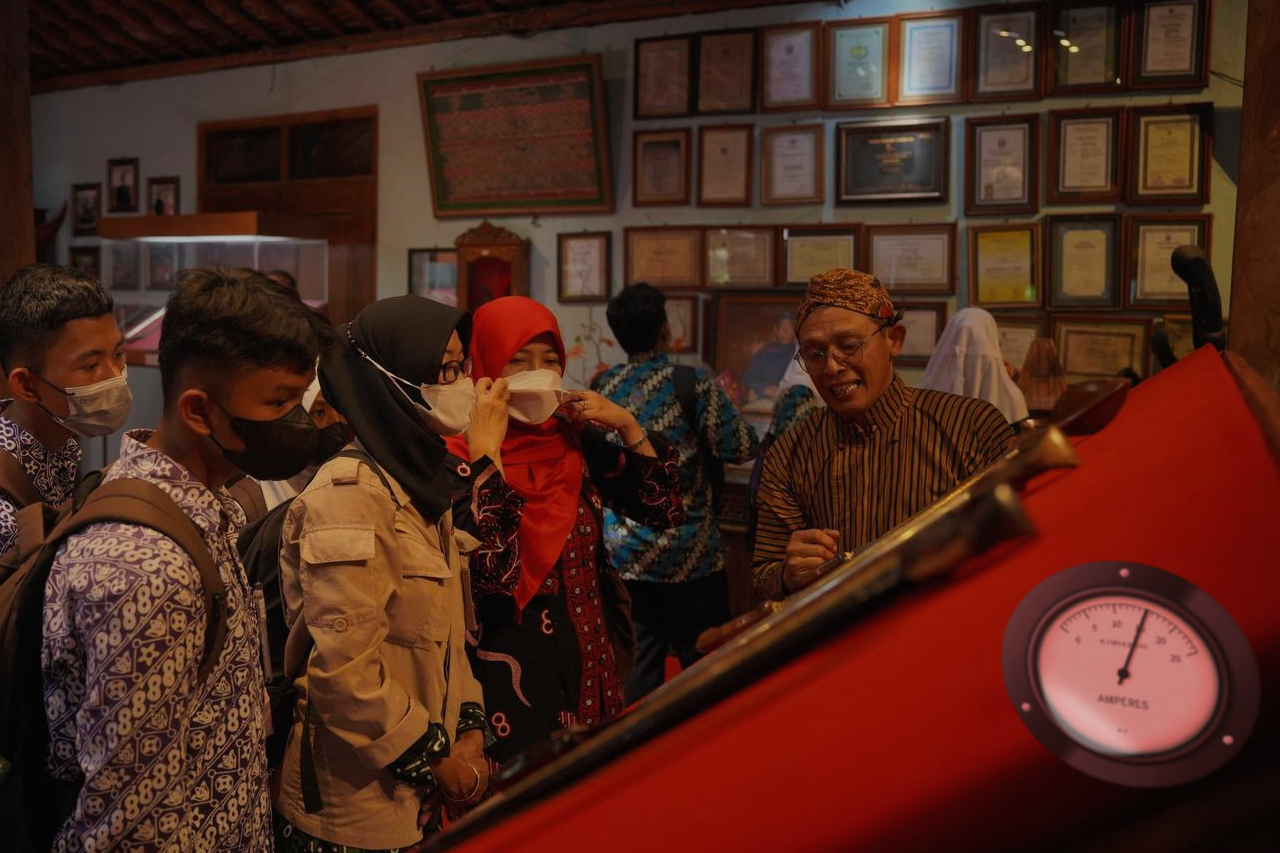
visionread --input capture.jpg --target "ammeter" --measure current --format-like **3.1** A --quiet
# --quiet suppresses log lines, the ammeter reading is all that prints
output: **15** A
